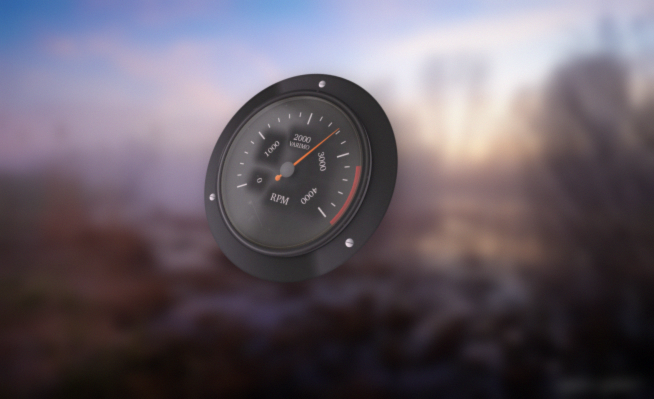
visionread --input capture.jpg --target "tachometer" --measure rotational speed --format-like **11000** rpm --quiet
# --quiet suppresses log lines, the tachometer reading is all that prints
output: **2600** rpm
